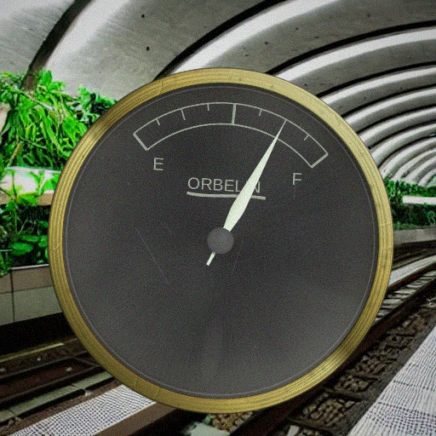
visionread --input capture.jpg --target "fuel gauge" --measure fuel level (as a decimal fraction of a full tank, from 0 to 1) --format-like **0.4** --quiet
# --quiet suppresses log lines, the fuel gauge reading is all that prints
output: **0.75**
